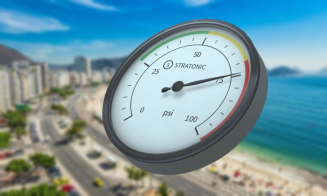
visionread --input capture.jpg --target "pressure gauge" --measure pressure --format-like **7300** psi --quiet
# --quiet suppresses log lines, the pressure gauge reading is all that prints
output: **75** psi
